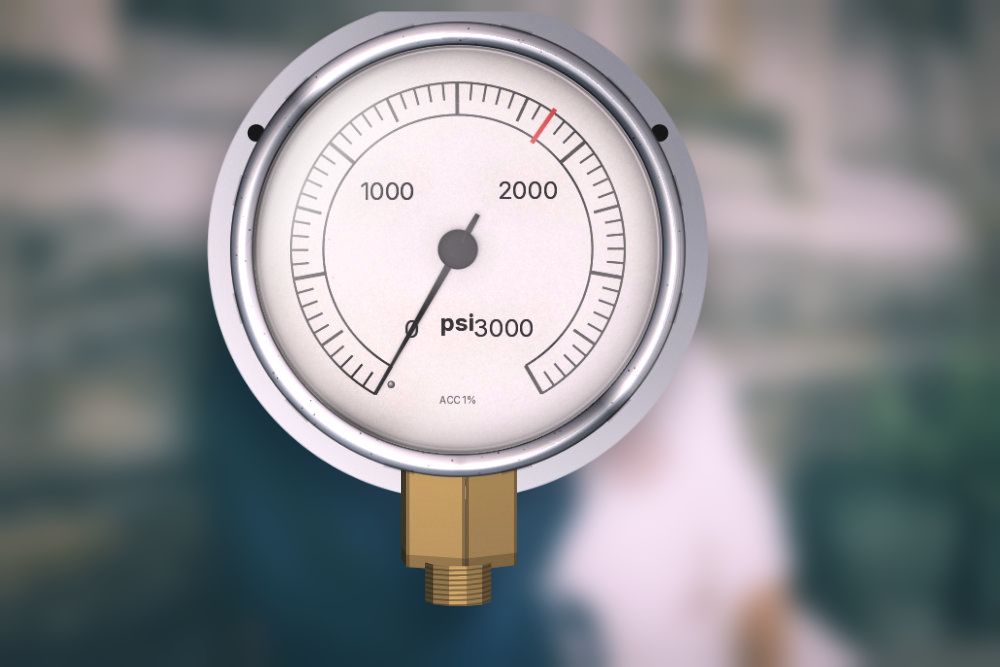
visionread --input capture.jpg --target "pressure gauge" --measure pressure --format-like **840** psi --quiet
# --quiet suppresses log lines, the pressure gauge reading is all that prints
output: **0** psi
